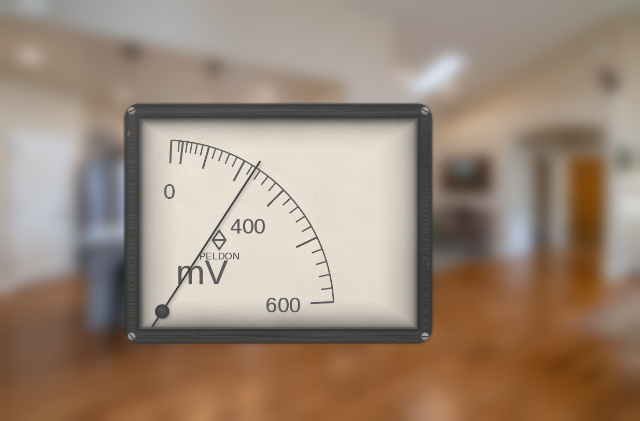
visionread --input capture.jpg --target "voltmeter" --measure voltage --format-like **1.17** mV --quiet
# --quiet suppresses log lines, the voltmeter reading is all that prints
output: **330** mV
